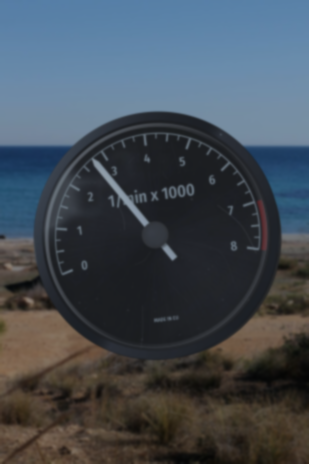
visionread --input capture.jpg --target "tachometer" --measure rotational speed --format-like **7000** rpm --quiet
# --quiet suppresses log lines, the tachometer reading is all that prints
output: **2750** rpm
